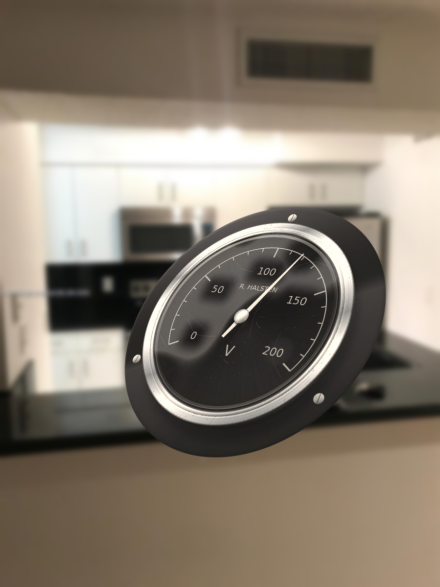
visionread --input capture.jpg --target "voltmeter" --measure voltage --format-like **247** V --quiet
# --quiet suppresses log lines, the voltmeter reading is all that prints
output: **120** V
